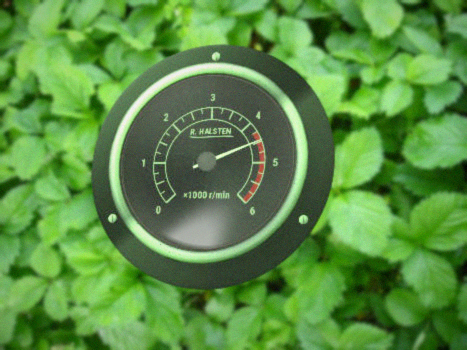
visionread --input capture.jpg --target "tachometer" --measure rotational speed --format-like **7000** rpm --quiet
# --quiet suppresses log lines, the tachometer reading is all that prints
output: **4500** rpm
